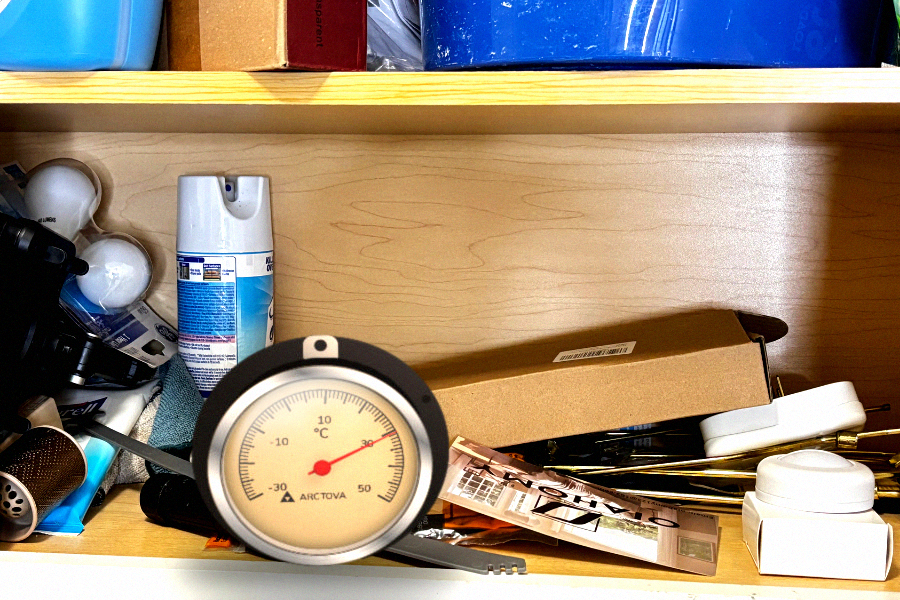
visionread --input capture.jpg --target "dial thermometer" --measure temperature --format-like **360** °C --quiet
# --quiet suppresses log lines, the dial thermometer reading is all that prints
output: **30** °C
